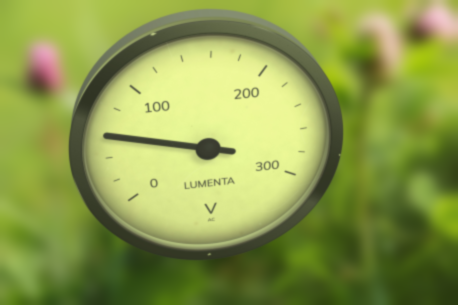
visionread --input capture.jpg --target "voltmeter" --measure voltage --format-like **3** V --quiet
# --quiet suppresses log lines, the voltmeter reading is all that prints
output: **60** V
